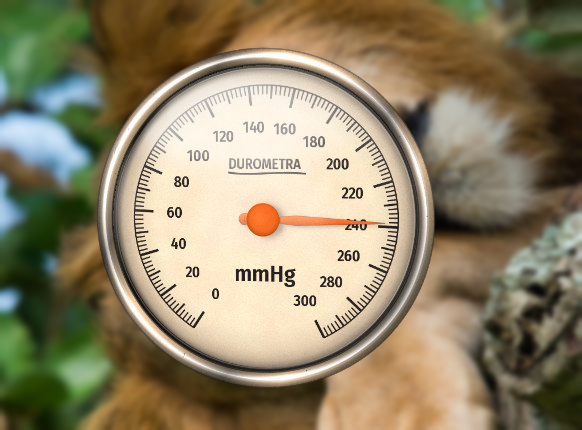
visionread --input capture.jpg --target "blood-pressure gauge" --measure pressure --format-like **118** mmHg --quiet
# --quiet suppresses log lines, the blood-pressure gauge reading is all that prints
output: **238** mmHg
